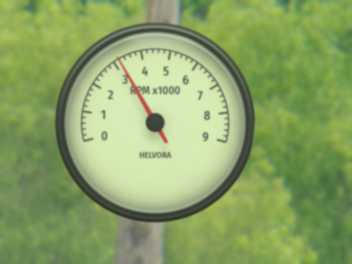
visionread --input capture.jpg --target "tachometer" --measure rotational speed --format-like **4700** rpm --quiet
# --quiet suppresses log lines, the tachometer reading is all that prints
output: **3200** rpm
